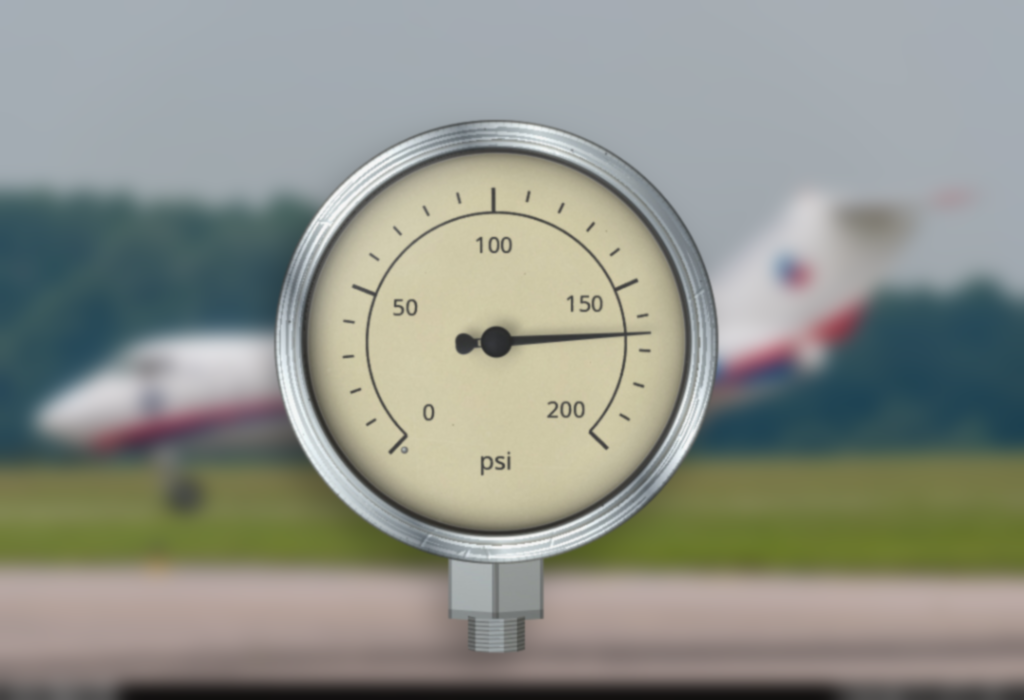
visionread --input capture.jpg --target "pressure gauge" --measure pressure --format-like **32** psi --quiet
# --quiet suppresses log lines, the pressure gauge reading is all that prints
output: **165** psi
